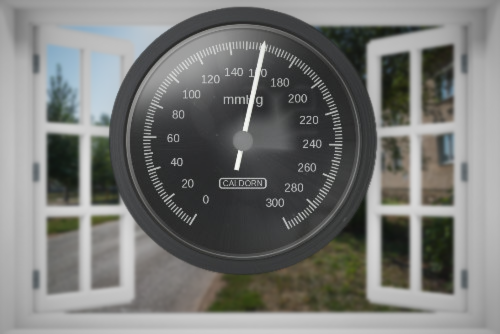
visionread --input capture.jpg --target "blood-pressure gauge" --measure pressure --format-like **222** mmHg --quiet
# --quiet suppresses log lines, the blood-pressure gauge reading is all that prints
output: **160** mmHg
